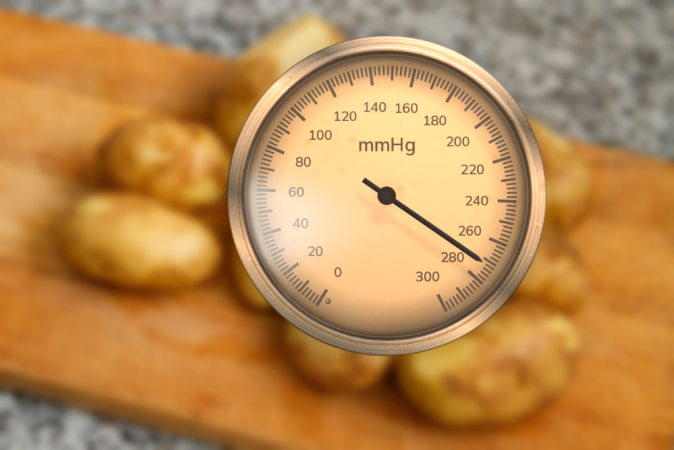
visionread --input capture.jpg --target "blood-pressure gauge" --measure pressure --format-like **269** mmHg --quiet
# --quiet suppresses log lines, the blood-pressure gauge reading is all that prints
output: **272** mmHg
